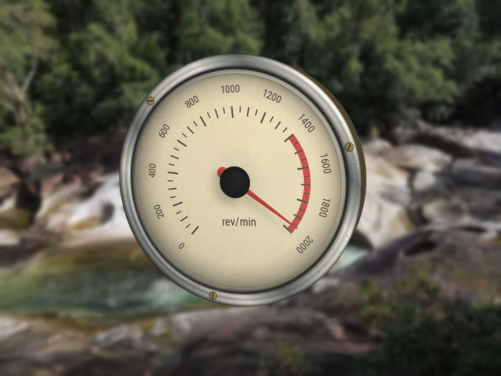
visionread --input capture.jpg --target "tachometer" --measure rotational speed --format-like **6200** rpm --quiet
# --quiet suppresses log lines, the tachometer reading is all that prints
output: **1950** rpm
